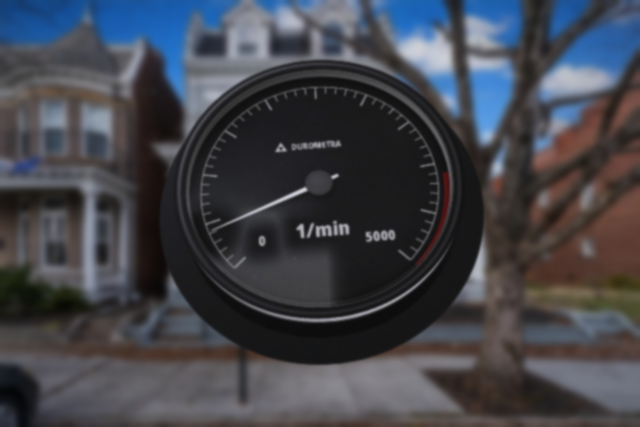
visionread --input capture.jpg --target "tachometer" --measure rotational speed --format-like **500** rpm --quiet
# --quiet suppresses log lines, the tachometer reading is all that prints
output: **400** rpm
